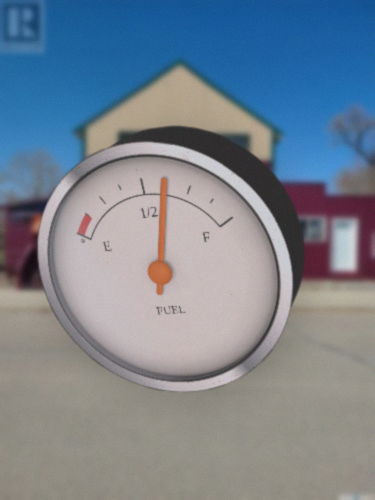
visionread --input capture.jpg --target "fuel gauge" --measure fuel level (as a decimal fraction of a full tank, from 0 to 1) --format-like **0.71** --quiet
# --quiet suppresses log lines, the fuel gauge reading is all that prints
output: **0.625**
